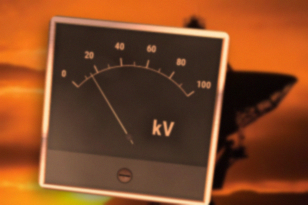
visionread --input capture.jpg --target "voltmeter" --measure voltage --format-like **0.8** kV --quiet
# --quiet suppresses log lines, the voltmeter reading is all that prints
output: **15** kV
